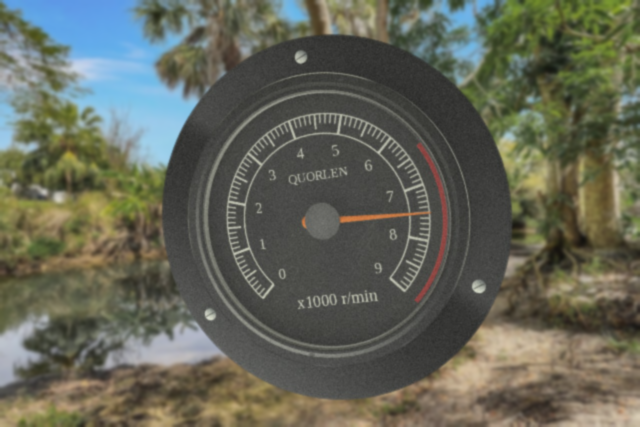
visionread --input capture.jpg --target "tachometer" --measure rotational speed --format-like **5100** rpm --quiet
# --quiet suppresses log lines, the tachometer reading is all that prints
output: **7500** rpm
